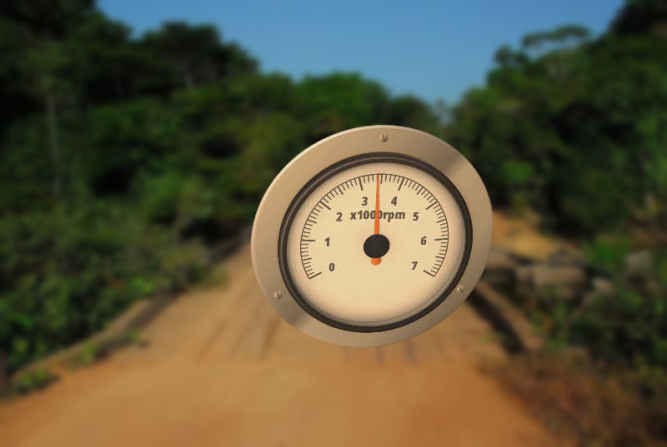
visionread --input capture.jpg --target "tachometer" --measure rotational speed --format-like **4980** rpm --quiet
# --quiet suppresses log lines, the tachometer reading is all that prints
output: **3400** rpm
